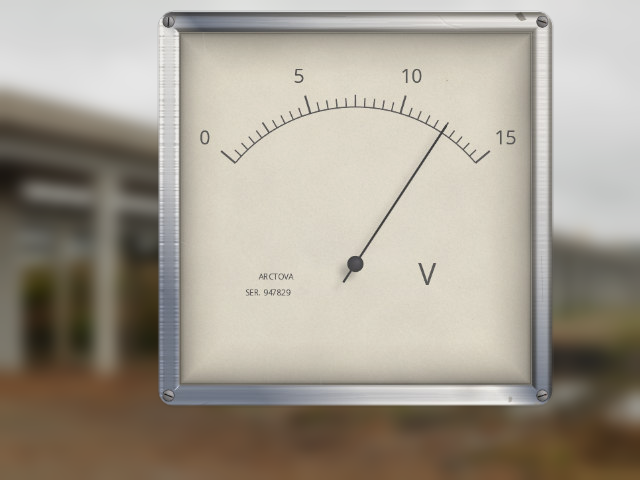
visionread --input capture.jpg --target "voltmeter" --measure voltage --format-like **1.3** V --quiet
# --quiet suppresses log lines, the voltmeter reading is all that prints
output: **12.5** V
